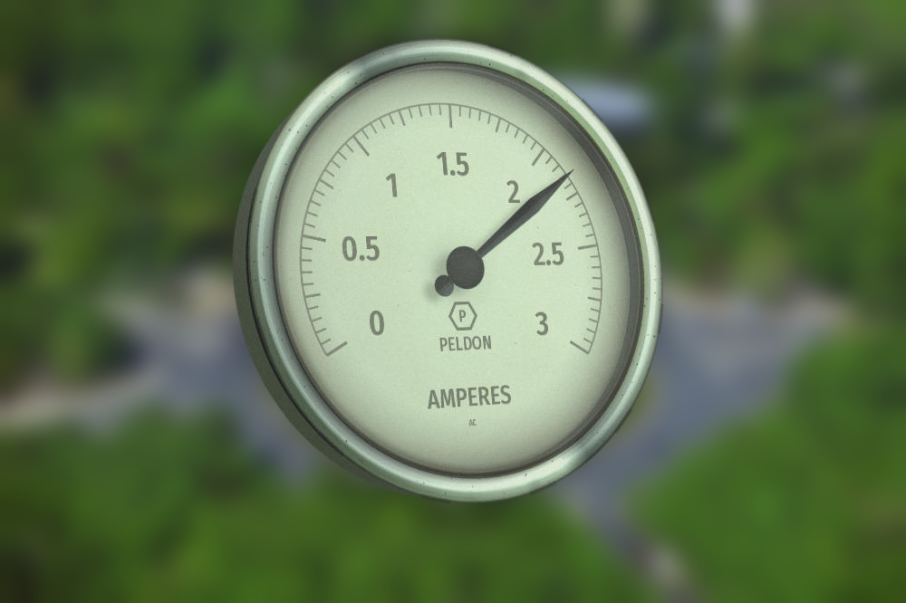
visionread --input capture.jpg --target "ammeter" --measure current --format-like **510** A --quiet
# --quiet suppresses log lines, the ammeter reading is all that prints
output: **2.15** A
